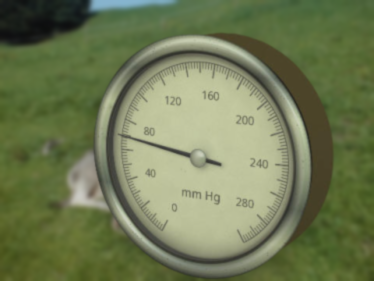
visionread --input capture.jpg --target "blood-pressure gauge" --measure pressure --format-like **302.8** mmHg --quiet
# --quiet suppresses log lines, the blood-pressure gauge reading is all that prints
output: **70** mmHg
